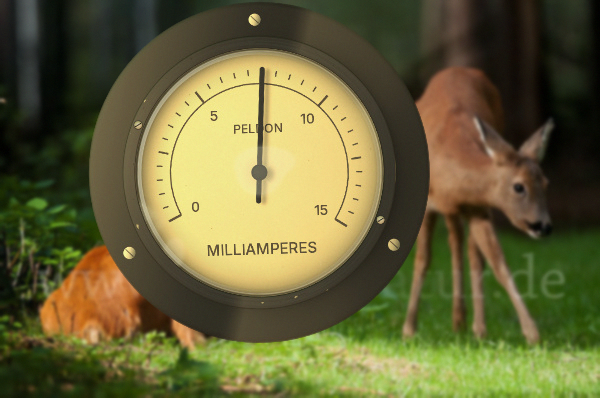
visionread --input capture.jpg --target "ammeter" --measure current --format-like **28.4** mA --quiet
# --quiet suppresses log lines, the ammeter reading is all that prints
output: **7.5** mA
